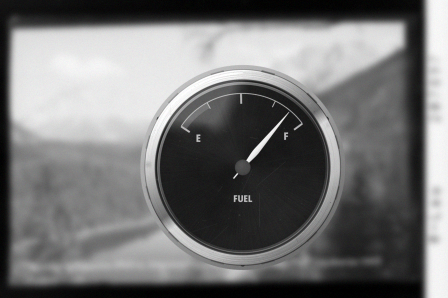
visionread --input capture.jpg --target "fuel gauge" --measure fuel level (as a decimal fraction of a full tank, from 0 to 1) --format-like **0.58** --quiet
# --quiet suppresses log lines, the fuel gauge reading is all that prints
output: **0.875**
